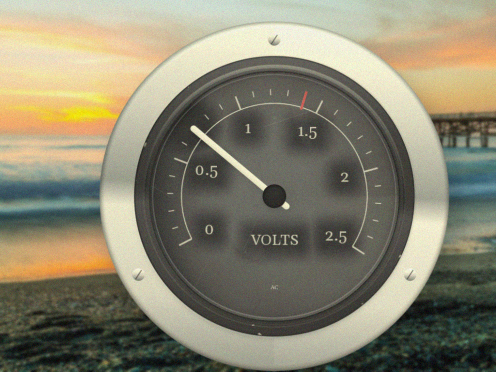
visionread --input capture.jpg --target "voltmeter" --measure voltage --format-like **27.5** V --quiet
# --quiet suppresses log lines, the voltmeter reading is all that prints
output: **0.7** V
